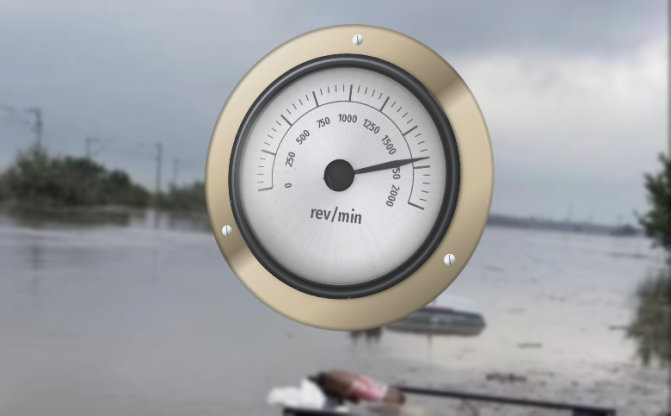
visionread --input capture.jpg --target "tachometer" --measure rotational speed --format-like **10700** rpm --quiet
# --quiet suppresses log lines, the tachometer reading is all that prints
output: **1700** rpm
